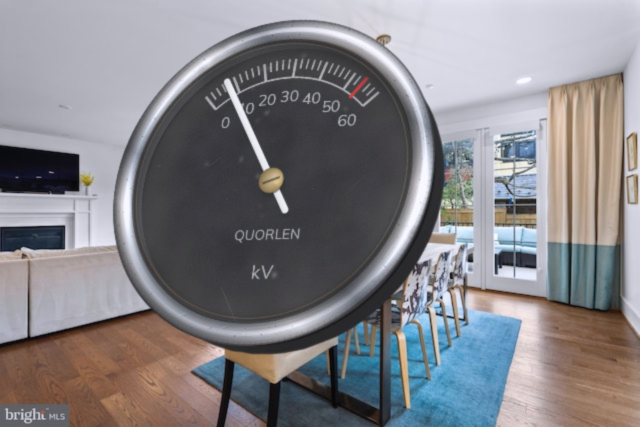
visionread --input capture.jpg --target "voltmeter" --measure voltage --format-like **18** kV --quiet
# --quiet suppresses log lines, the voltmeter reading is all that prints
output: **8** kV
